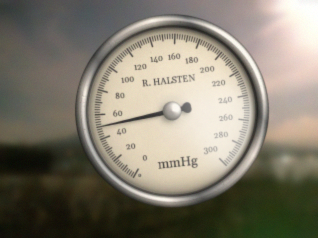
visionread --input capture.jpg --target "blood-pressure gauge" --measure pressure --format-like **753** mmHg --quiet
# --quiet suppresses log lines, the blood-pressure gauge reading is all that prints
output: **50** mmHg
